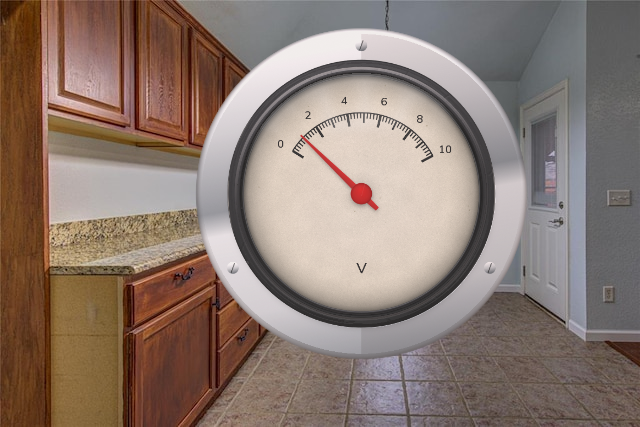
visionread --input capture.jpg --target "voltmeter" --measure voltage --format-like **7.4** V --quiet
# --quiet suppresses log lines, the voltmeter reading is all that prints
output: **1** V
